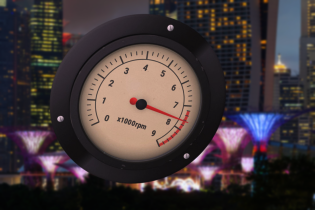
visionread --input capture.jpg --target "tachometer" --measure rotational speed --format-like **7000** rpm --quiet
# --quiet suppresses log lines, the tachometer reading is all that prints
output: **7600** rpm
